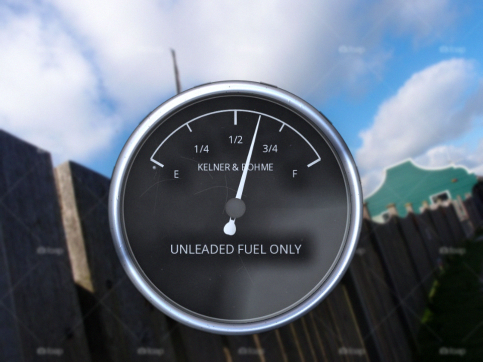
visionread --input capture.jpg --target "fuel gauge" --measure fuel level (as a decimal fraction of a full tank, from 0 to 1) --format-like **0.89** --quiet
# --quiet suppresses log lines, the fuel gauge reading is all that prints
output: **0.625**
